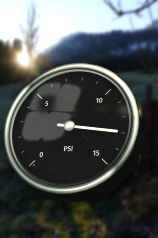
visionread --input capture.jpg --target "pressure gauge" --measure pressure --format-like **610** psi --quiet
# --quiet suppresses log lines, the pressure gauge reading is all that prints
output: **13** psi
